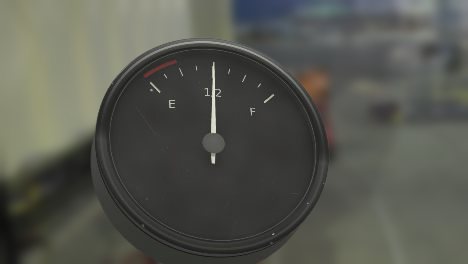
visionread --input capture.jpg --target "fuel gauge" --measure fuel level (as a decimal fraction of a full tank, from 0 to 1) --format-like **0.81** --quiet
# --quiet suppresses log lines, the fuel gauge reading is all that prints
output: **0.5**
